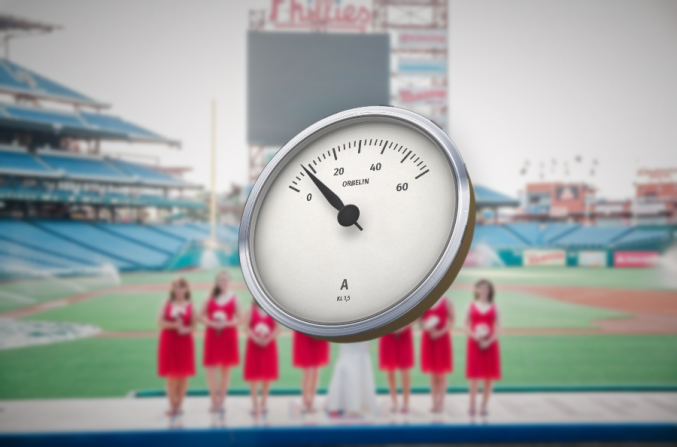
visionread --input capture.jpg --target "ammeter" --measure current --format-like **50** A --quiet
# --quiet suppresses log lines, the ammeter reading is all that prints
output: **8** A
